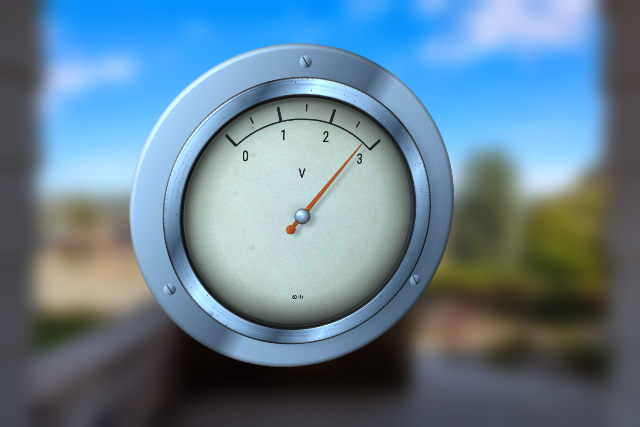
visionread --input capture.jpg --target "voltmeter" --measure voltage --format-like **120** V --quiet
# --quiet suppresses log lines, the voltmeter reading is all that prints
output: **2.75** V
